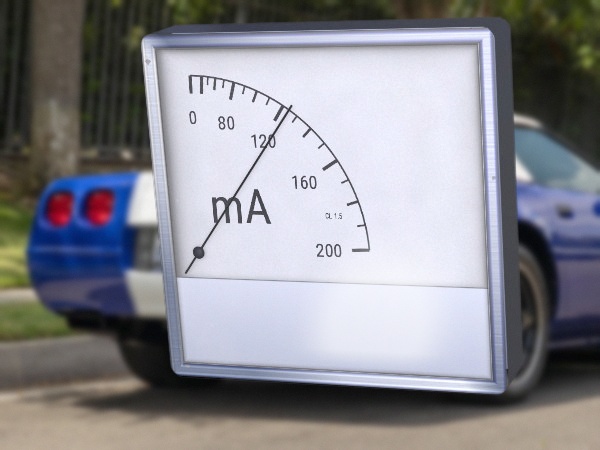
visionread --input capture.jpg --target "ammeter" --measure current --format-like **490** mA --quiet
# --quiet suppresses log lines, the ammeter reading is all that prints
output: **125** mA
